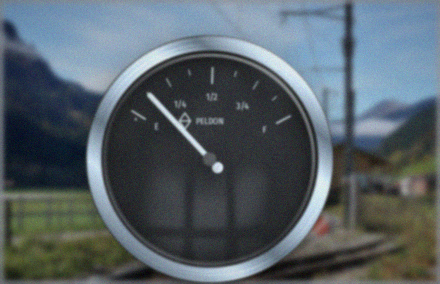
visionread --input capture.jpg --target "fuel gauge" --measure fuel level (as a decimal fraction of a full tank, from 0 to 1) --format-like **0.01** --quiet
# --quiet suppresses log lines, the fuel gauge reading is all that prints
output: **0.125**
